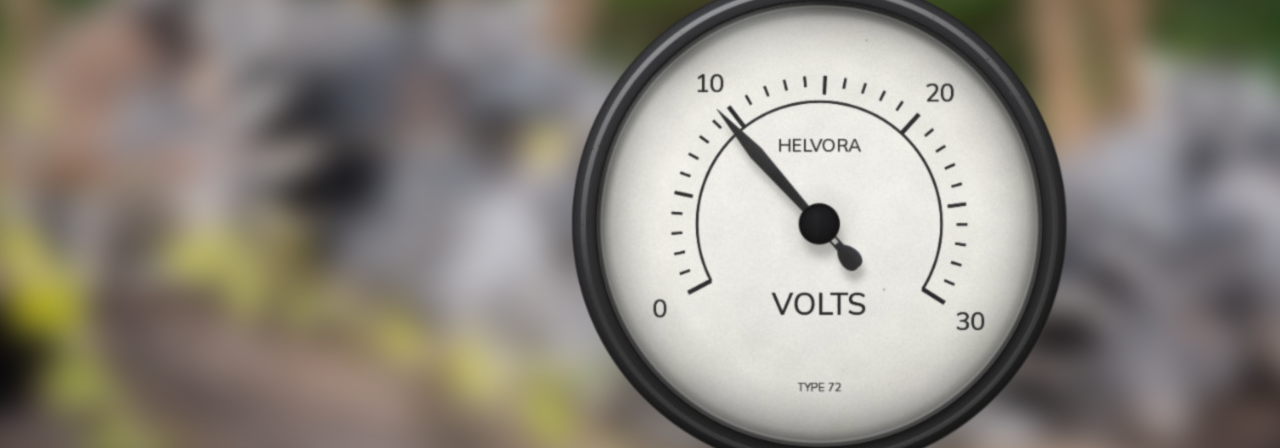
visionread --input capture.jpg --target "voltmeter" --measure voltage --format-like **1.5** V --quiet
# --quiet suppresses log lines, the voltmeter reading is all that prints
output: **9.5** V
